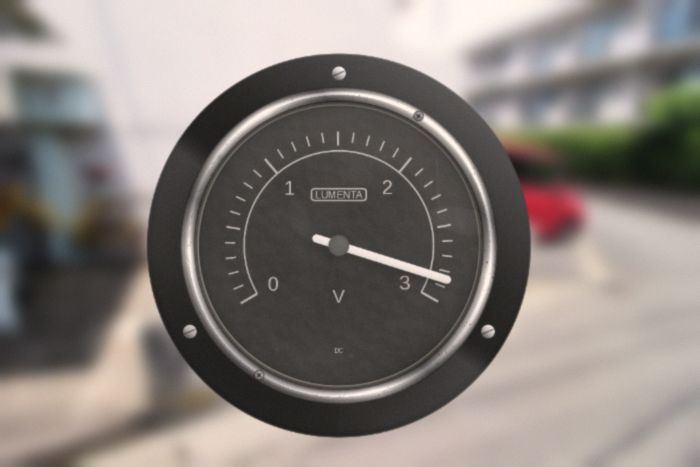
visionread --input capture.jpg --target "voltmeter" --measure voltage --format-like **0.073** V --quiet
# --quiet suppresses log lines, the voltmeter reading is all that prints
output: **2.85** V
